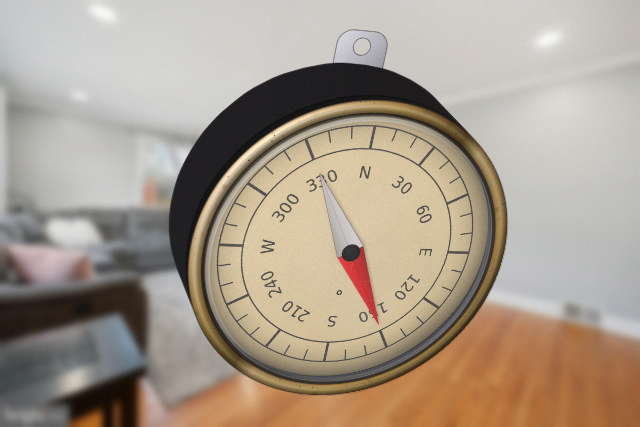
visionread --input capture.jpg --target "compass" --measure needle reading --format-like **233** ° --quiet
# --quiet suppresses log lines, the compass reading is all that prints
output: **150** °
